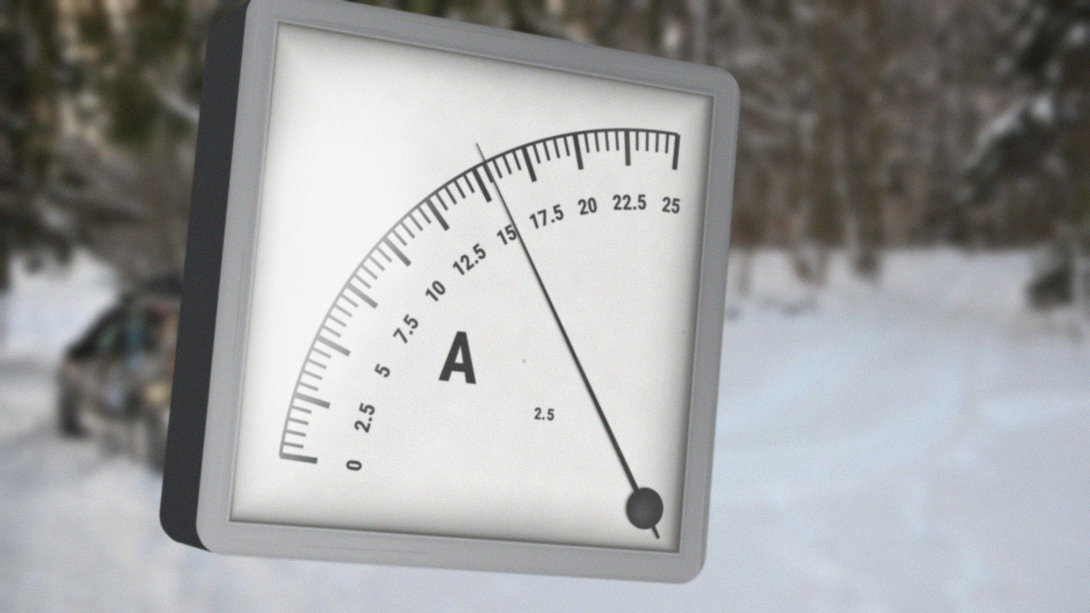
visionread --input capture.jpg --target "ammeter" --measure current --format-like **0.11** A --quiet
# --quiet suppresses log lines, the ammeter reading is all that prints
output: **15.5** A
